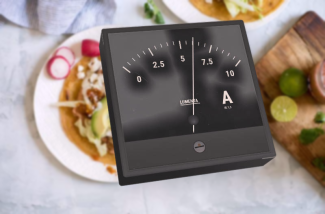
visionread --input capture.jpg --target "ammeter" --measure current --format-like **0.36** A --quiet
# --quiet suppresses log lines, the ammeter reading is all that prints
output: **6** A
